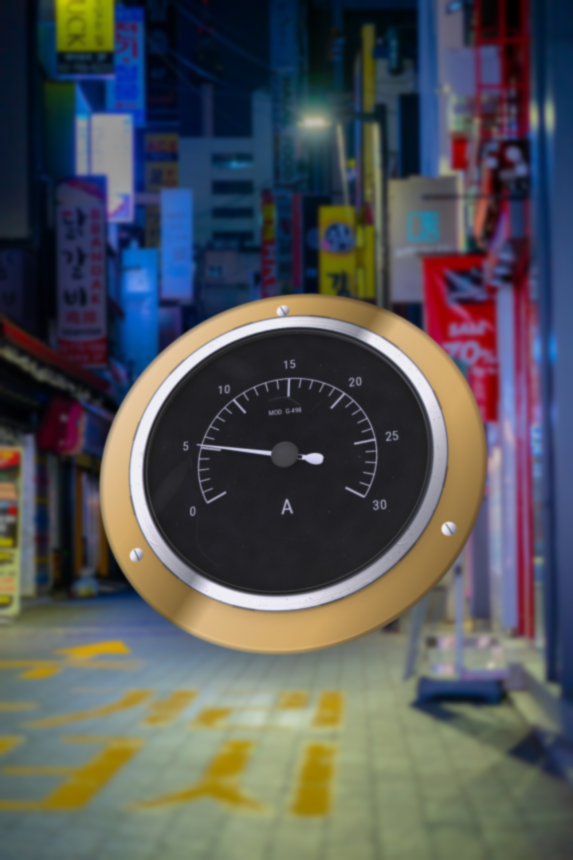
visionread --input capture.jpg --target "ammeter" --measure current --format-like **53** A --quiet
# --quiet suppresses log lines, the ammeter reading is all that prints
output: **5** A
